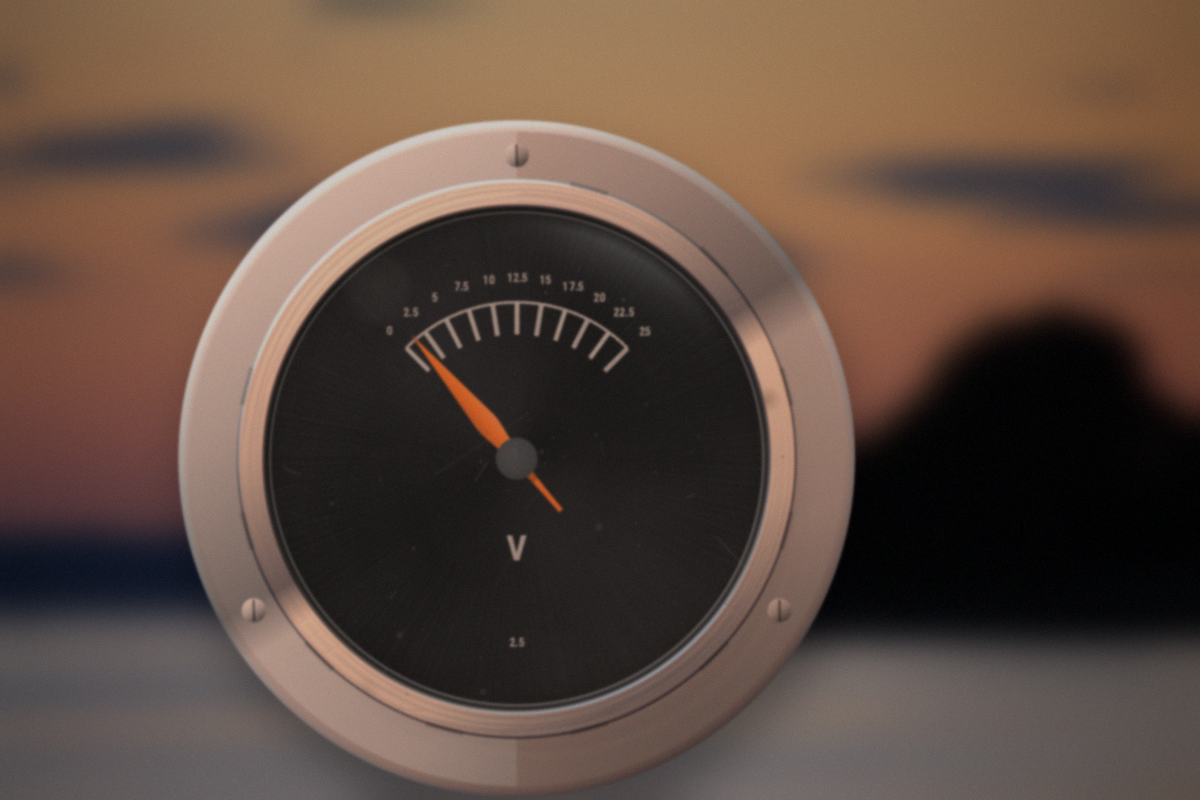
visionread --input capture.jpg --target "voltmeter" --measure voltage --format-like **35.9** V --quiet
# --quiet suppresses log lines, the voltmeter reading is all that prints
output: **1.25** V
